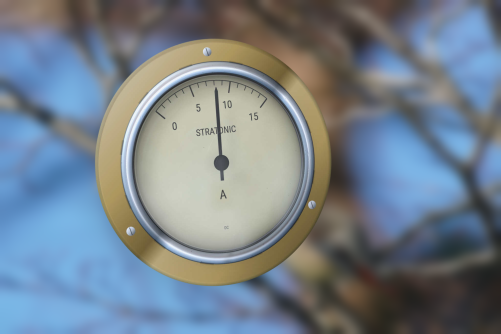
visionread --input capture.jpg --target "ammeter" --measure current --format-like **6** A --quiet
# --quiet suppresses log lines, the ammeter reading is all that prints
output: **8** A
